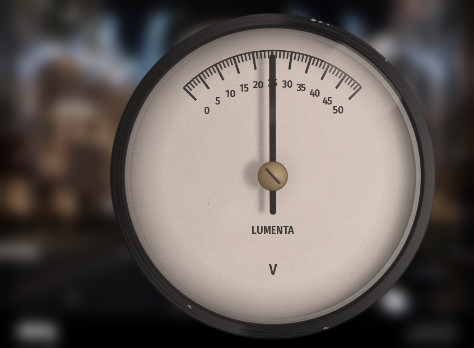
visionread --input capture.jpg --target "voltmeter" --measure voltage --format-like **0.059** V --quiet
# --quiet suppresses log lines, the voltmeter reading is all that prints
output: **25** V
